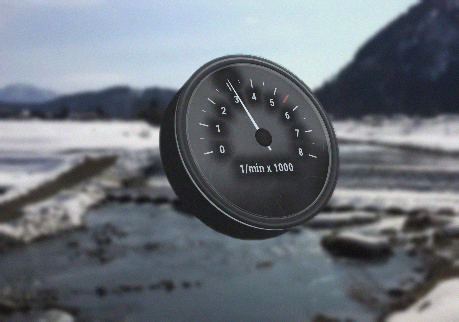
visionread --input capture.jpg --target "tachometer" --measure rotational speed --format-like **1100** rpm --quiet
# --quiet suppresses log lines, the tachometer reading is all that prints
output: **3000** rpm
